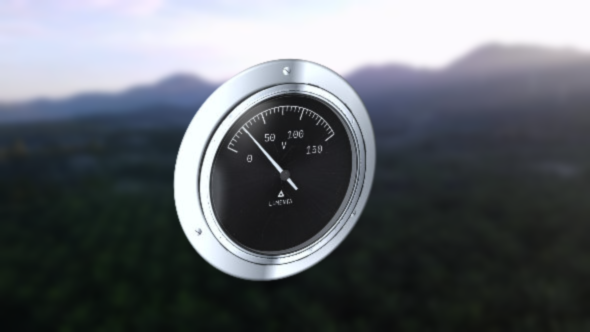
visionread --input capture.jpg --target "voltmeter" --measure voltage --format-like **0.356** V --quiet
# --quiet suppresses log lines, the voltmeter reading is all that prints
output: **25** V
